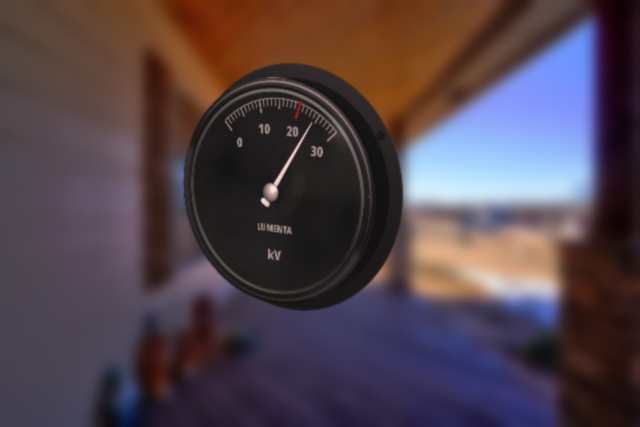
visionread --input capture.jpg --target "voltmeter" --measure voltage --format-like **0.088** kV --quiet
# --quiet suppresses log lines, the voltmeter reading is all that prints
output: **25** kV
